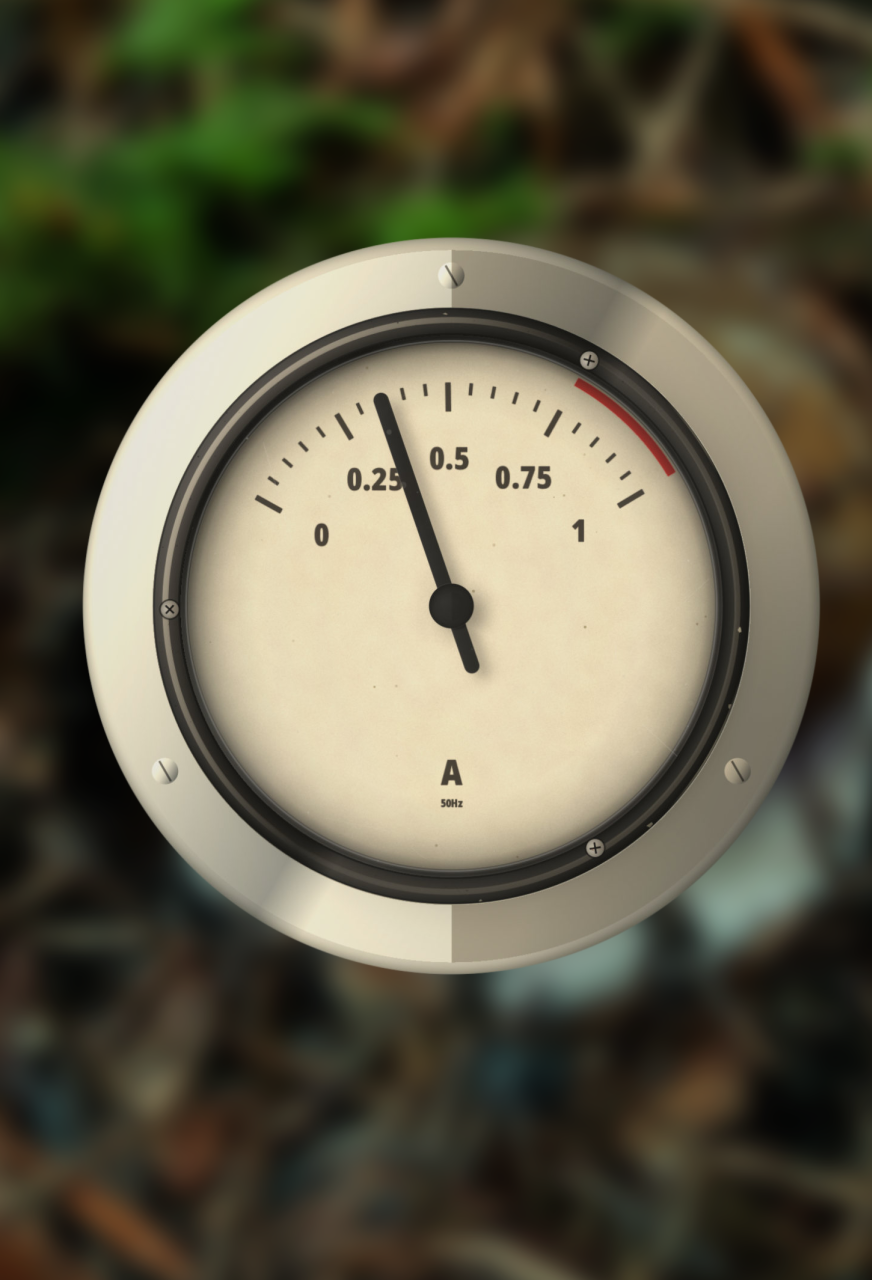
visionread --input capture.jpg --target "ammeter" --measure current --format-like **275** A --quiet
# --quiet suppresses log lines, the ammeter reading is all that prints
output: **0.35** A
